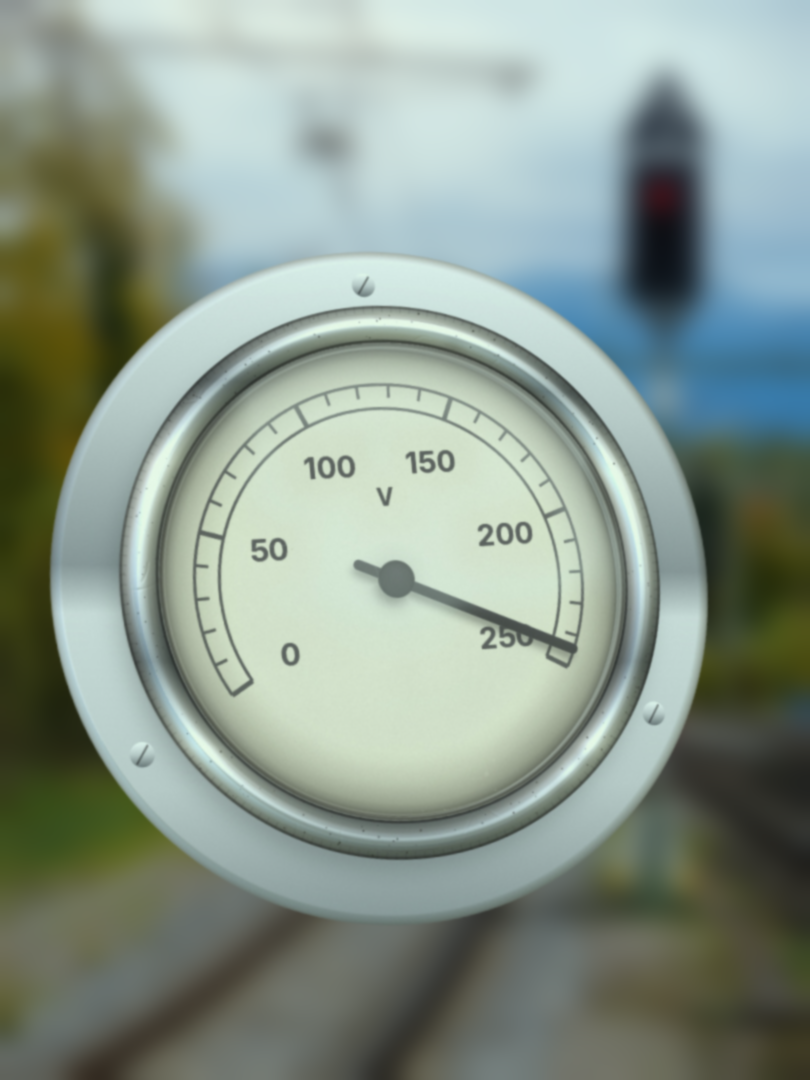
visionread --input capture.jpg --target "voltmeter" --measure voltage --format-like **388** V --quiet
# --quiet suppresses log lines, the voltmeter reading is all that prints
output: **245** V
